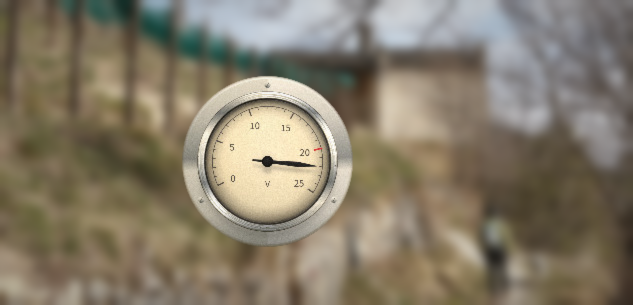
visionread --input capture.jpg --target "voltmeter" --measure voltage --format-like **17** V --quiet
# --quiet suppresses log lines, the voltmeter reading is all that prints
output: **22** V
